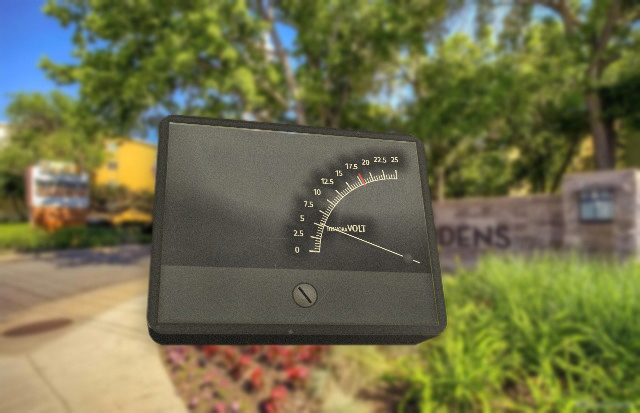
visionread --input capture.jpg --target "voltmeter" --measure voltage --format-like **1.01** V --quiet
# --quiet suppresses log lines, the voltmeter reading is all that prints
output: **5** V
